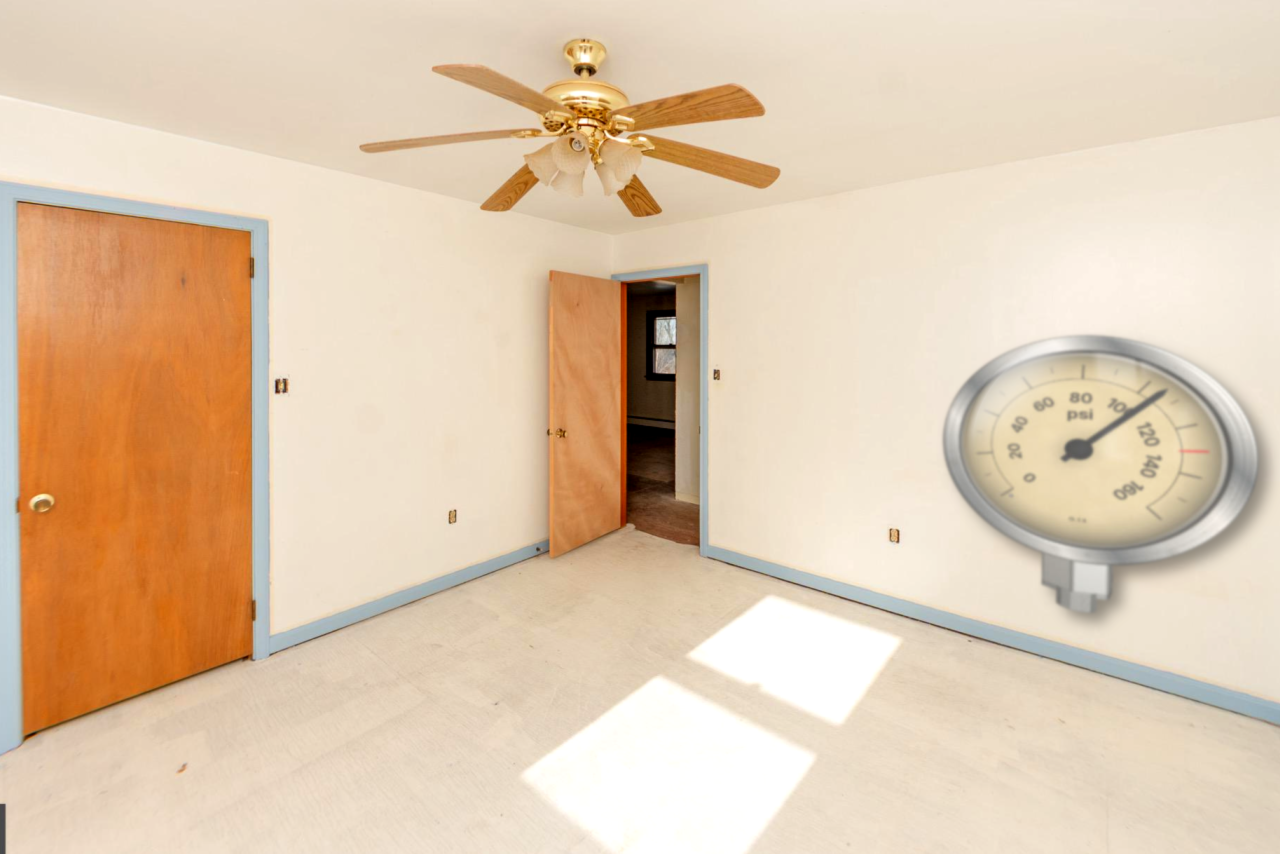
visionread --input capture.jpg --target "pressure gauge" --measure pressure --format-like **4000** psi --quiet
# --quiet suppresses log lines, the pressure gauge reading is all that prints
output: **105** psi
